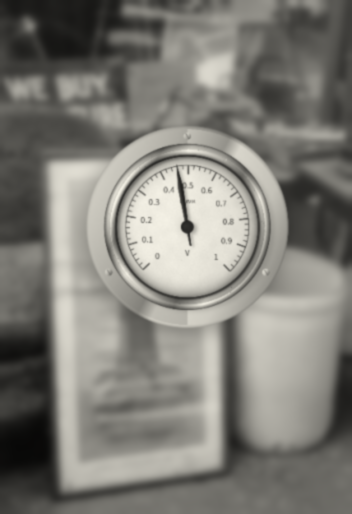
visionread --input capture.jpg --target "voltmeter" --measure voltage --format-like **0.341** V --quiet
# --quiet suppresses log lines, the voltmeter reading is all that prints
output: **0.46** V
